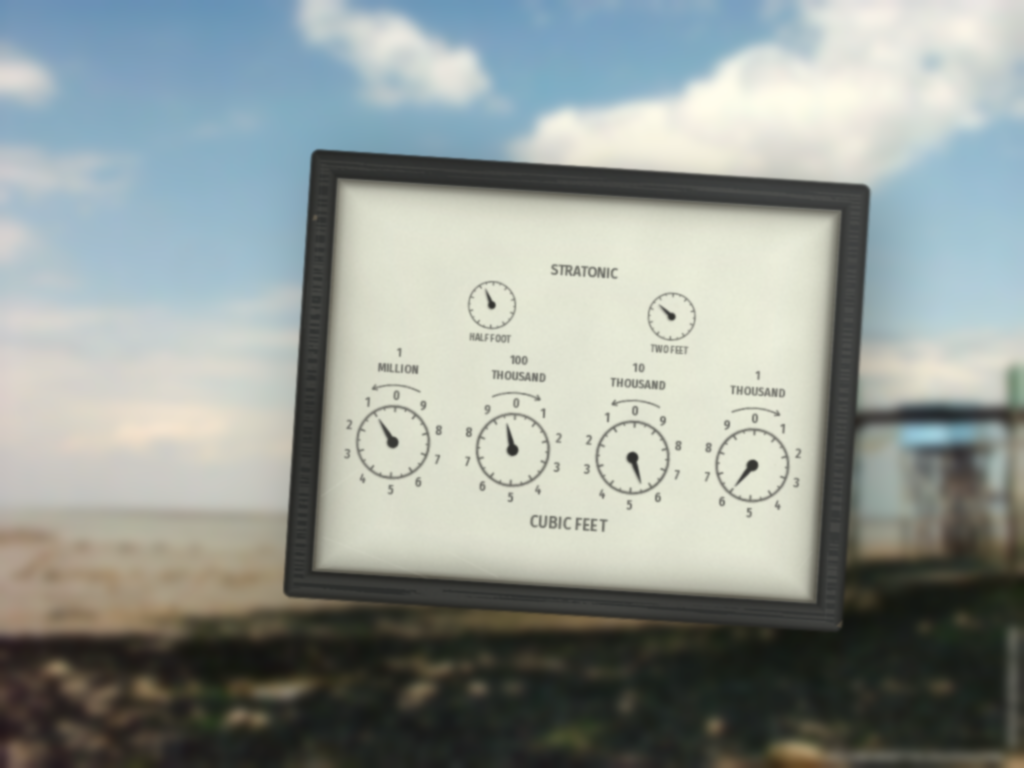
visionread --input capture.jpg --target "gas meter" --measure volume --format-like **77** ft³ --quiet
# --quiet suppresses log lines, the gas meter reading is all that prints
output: **95600** ft³
